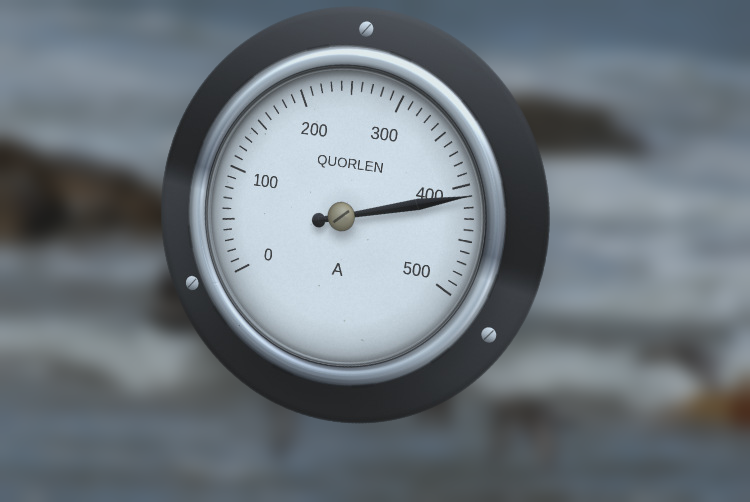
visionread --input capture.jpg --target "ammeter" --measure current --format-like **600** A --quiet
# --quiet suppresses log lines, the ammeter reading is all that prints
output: **410** A
